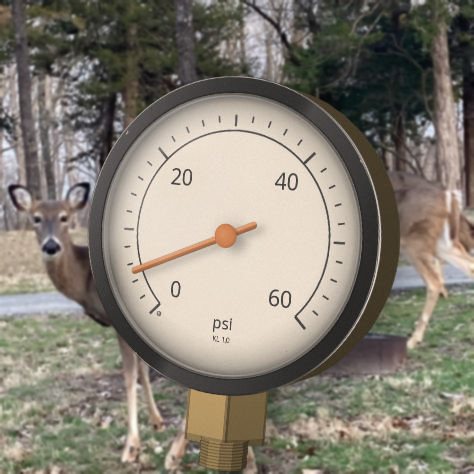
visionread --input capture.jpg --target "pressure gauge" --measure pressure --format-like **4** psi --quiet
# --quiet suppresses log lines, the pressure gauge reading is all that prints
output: **5** psi
